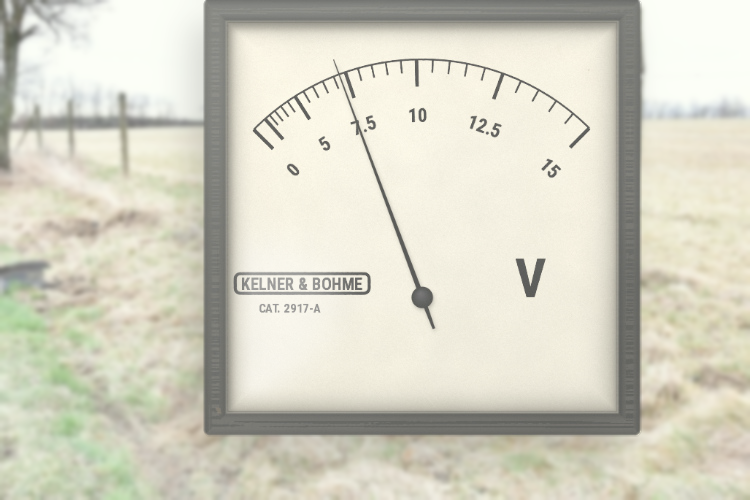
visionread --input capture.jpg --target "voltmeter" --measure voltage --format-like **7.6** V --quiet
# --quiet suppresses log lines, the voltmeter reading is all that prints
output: **7.25** V
